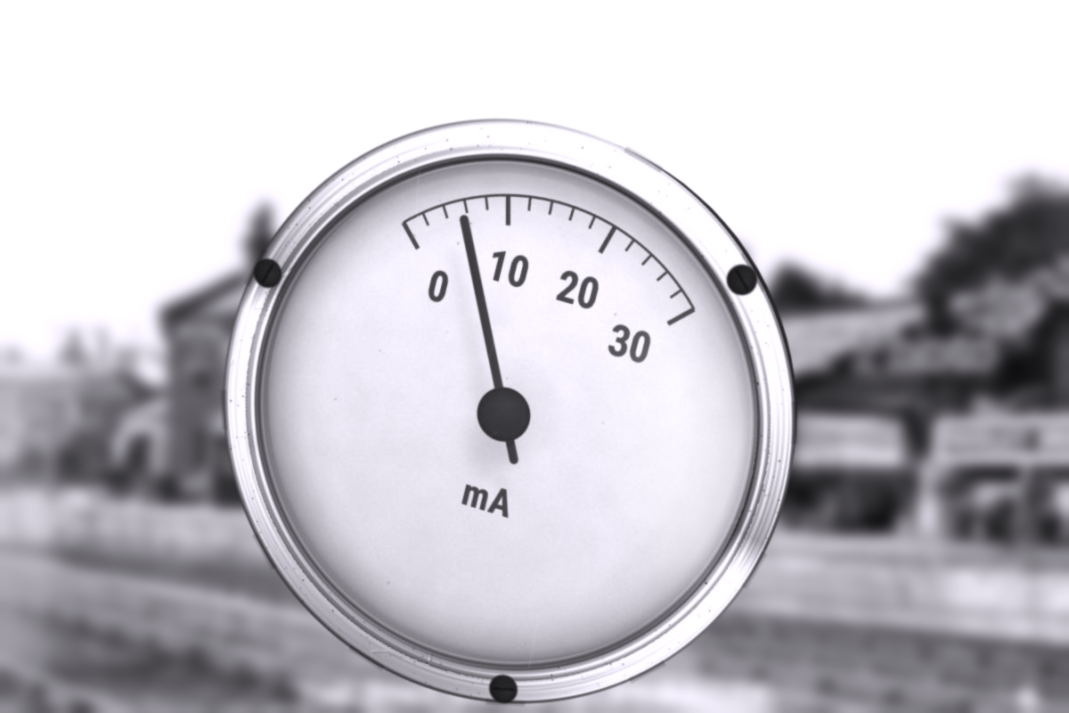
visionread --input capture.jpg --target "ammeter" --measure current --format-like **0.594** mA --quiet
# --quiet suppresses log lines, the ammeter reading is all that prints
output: **6** mA
